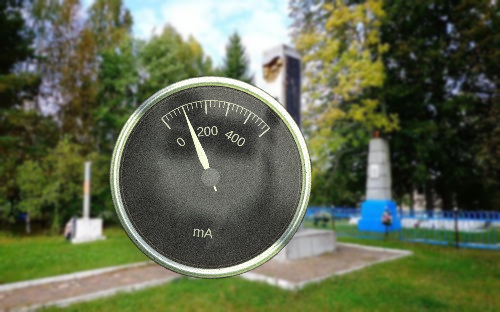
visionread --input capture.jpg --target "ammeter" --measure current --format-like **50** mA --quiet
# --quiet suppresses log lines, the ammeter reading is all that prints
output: **100** mA
